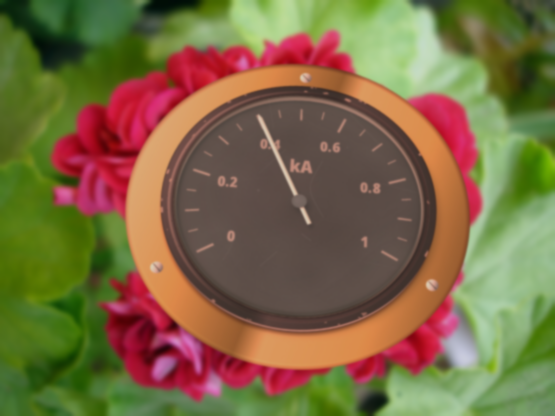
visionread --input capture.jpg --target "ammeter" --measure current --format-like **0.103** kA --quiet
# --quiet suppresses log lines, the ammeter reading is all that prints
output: **0.4** kA
